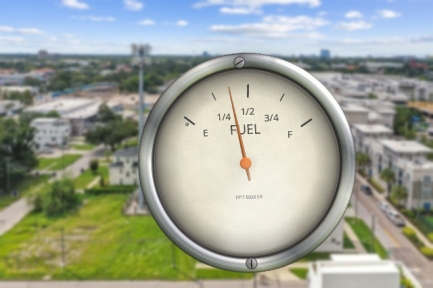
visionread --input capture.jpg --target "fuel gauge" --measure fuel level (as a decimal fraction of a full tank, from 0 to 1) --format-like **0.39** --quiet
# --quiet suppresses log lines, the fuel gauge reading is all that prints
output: **0.375**
